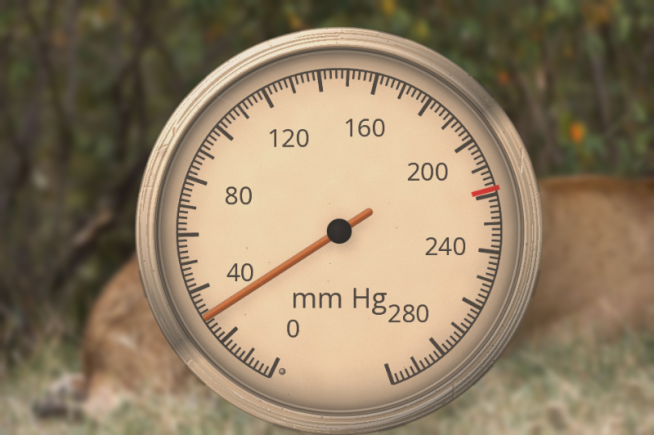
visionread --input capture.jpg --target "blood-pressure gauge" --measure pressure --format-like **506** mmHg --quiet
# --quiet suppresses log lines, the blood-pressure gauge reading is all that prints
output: **30** mmHg
